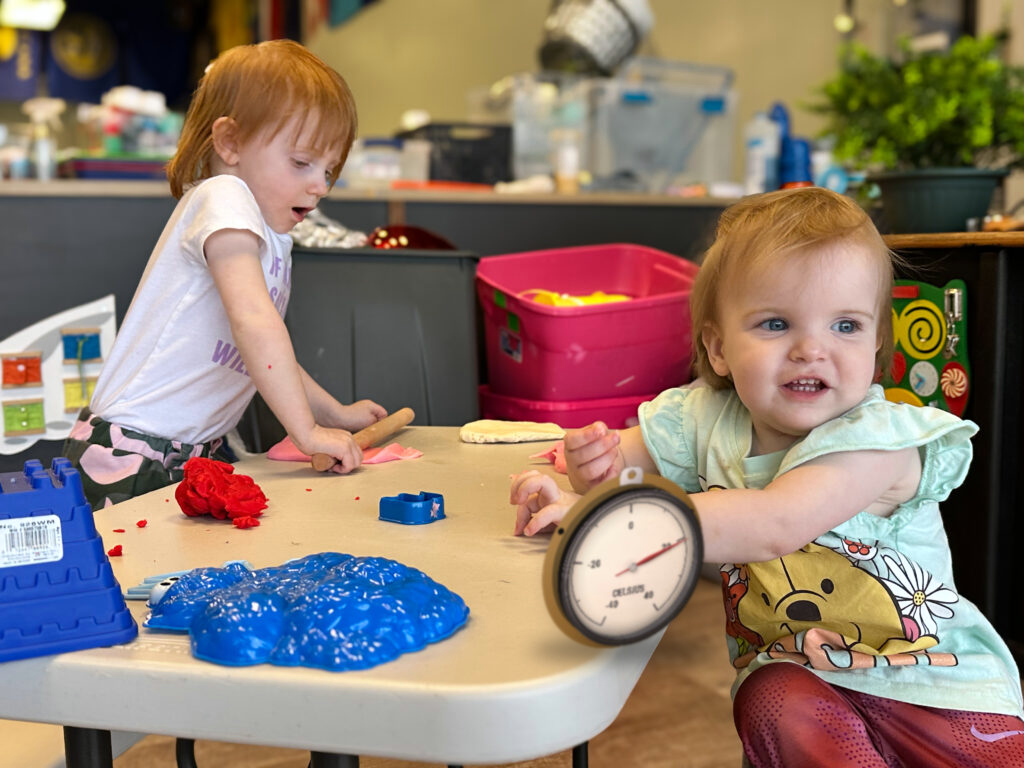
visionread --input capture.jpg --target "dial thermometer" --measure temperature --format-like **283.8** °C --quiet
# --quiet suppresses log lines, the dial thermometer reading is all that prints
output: **20** °C
